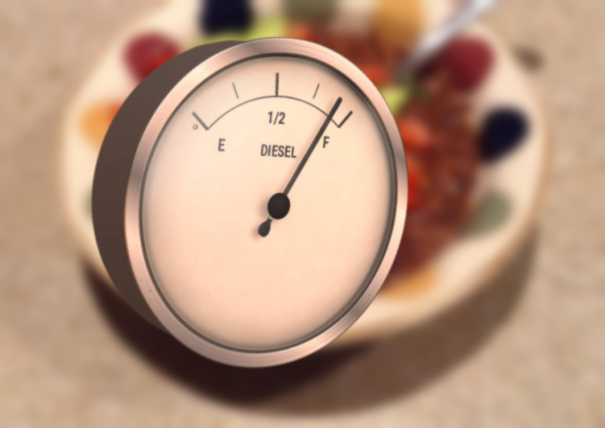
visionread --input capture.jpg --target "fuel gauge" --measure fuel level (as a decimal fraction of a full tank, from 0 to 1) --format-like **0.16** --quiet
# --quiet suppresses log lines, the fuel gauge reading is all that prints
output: **0.875**
